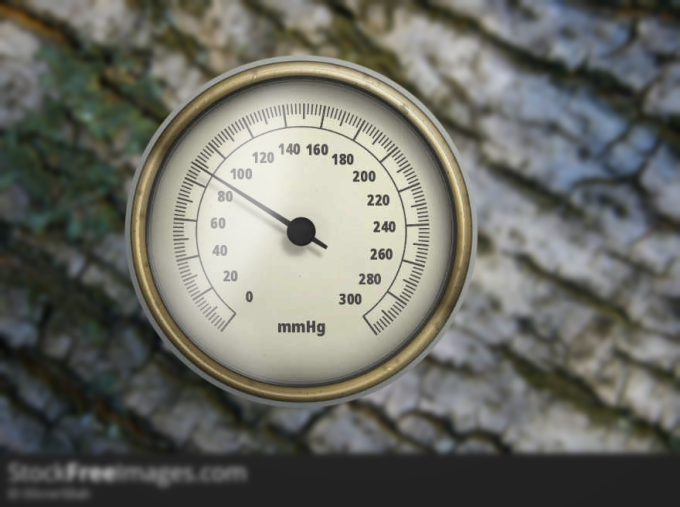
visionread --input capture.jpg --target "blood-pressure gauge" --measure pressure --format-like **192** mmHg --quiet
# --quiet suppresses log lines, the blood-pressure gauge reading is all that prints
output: **88** mmHg
